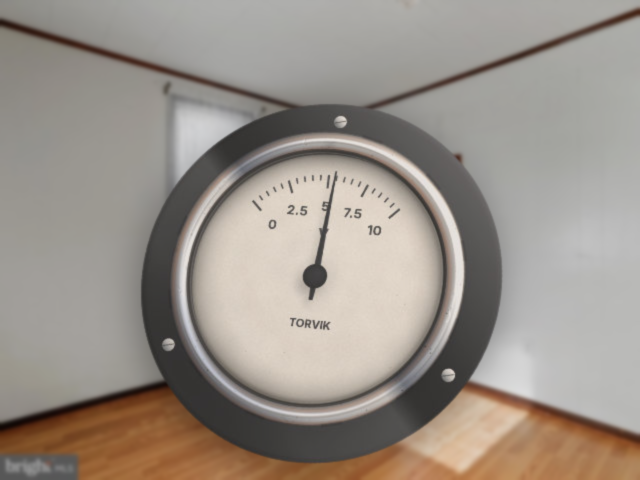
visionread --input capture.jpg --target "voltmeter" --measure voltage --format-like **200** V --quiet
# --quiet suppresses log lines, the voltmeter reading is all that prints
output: **5.5** V
